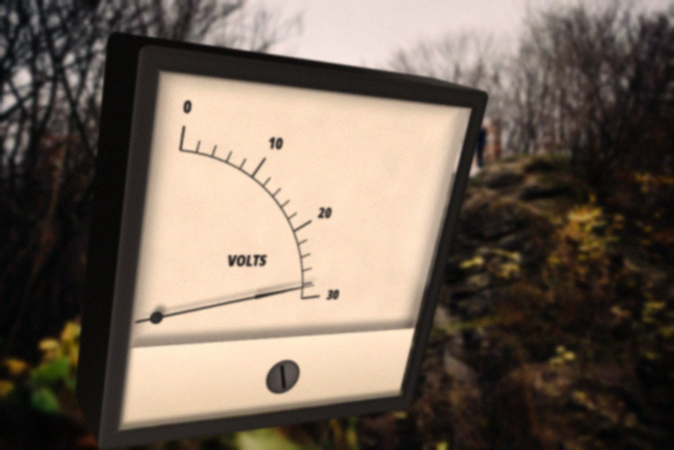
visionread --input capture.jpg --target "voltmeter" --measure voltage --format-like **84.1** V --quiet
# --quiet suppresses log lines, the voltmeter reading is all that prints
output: **28** V
